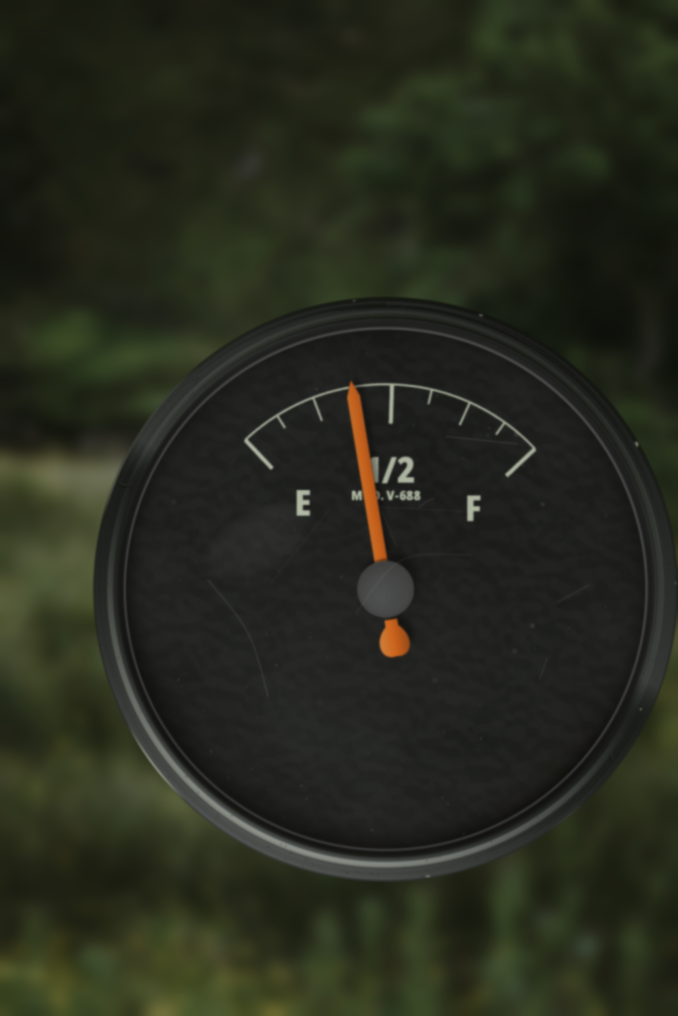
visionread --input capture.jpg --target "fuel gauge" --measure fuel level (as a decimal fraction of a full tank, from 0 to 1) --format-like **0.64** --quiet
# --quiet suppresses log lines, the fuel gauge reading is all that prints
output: **0.375**
